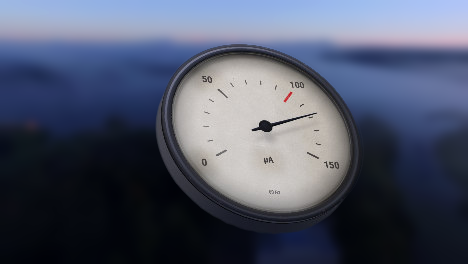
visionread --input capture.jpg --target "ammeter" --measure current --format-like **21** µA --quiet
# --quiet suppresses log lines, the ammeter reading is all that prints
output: **120** µA
